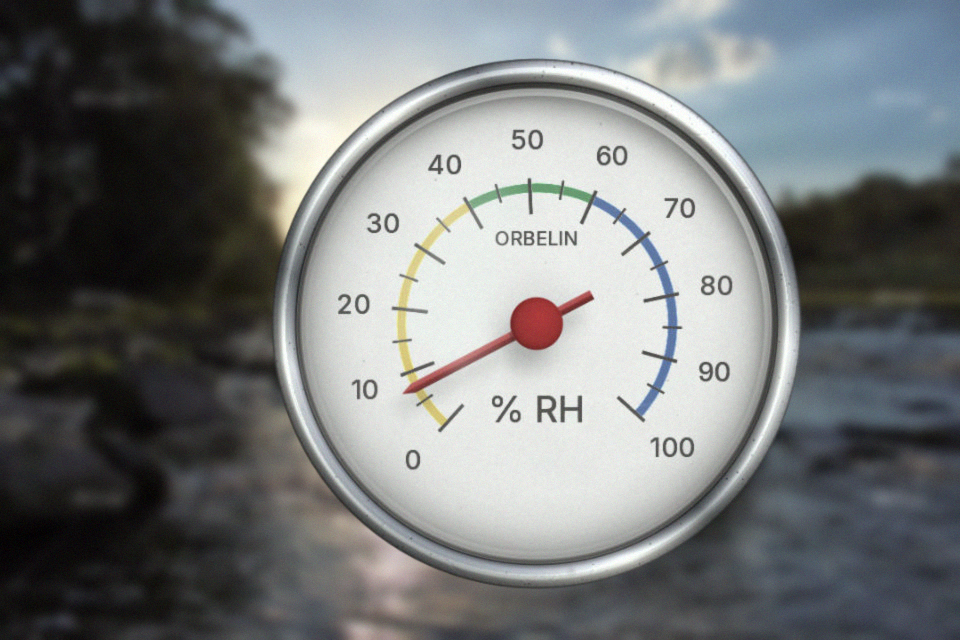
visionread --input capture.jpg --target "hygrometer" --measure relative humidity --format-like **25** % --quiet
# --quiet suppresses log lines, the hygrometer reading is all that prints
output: **7.5** %
